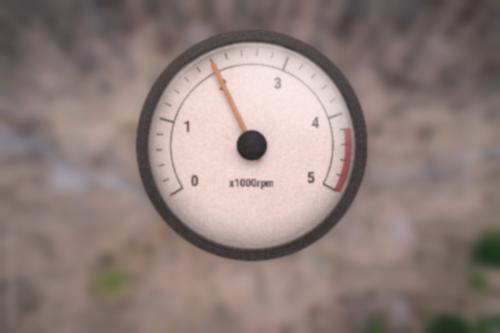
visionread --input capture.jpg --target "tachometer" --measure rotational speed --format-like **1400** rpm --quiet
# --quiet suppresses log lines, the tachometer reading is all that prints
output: **2000** rpm
